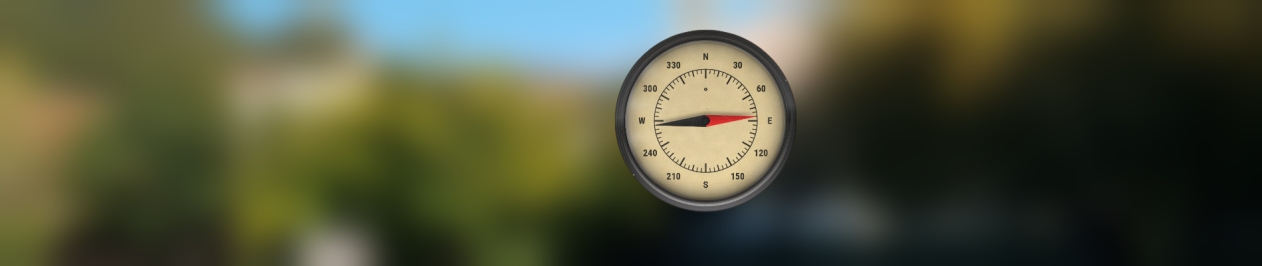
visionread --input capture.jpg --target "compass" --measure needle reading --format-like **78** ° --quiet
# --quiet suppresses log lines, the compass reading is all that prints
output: **85** °
